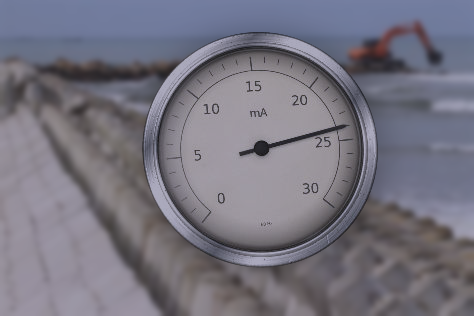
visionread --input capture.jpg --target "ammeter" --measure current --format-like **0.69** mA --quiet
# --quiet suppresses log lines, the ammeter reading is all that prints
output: **24** mA
